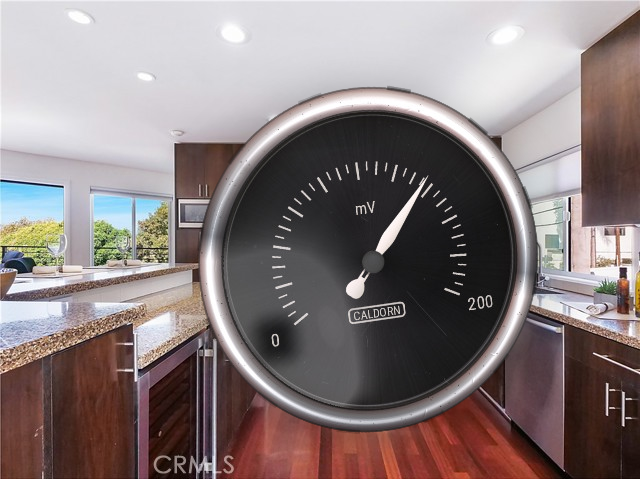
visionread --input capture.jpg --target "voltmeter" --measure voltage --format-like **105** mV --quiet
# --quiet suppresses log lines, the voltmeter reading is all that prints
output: **135** mV
